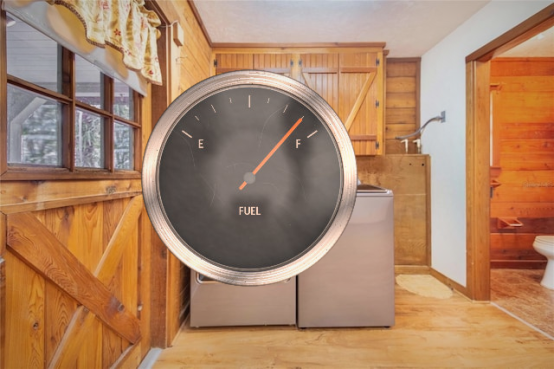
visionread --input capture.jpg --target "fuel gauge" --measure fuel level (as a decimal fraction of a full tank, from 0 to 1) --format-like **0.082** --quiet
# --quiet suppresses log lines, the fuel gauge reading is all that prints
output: **0.875**
